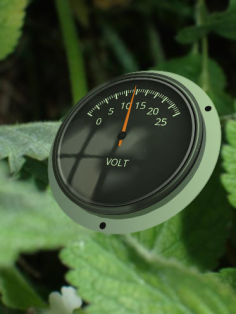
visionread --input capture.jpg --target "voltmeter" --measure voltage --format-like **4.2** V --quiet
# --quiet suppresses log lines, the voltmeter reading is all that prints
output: **12.5** V
